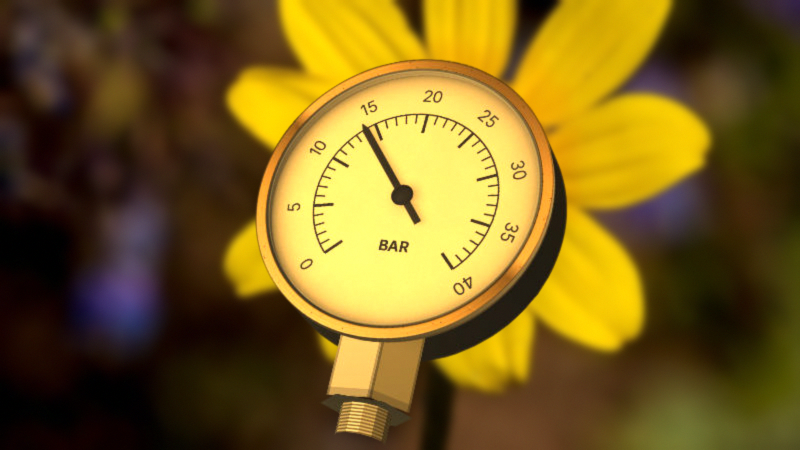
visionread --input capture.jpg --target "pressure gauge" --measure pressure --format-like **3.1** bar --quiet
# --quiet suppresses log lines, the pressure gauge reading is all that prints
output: **14** bar
